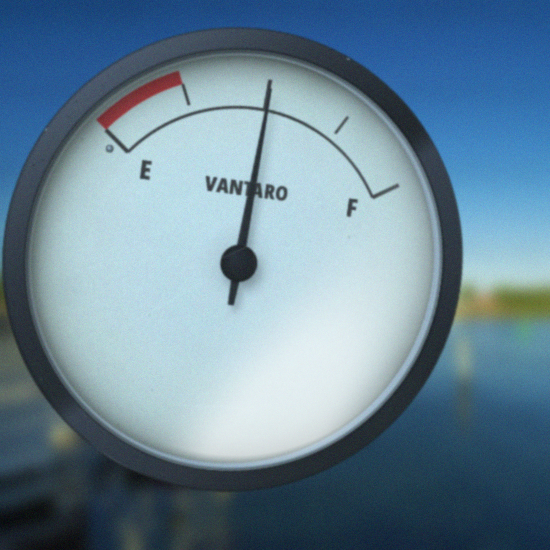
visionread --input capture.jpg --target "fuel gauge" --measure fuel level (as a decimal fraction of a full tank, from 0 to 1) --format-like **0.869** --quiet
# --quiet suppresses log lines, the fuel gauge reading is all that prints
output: **0.5**
